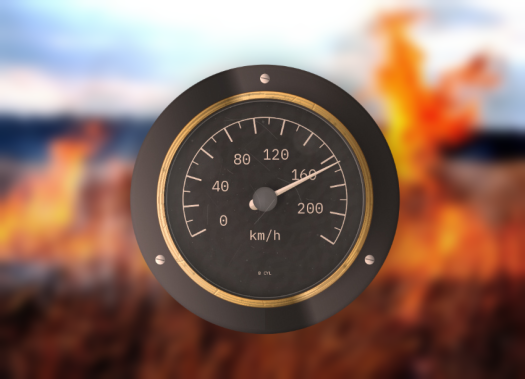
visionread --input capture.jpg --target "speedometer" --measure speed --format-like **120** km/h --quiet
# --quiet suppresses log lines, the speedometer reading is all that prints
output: **165** km/h
